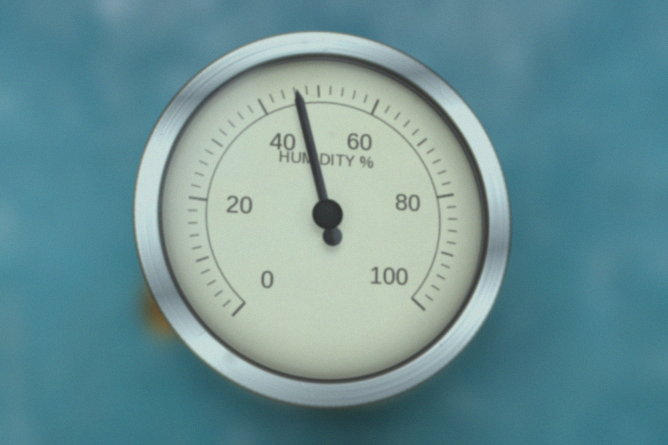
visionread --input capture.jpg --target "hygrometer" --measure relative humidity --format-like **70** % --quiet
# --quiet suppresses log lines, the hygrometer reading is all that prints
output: **46** %
